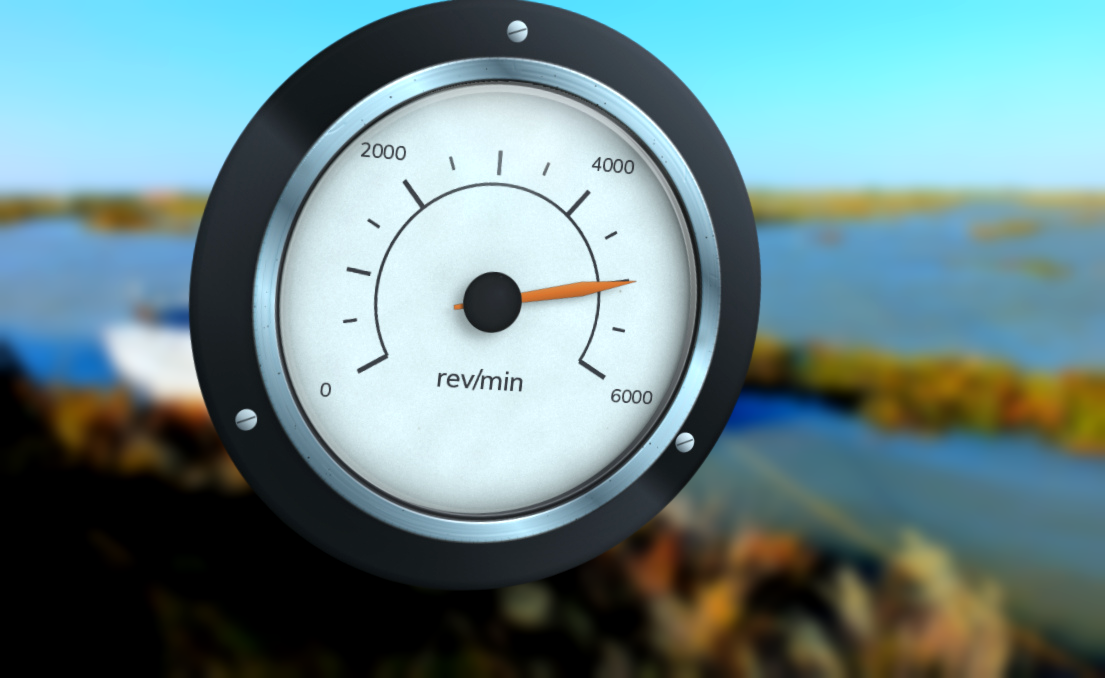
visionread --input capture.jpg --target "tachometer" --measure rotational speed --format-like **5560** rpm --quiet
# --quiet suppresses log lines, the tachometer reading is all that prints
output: **5000** rpm
